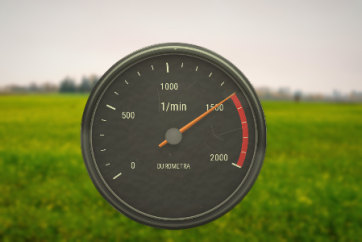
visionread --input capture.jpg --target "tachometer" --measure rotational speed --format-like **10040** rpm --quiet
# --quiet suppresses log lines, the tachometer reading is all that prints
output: **1500** rpm
